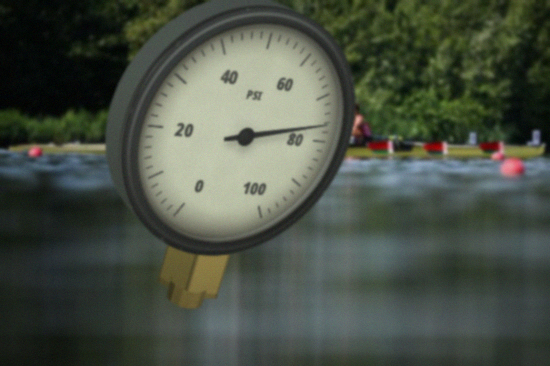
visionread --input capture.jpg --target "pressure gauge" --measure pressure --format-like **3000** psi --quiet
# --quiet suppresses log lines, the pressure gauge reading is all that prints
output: **76** psi
